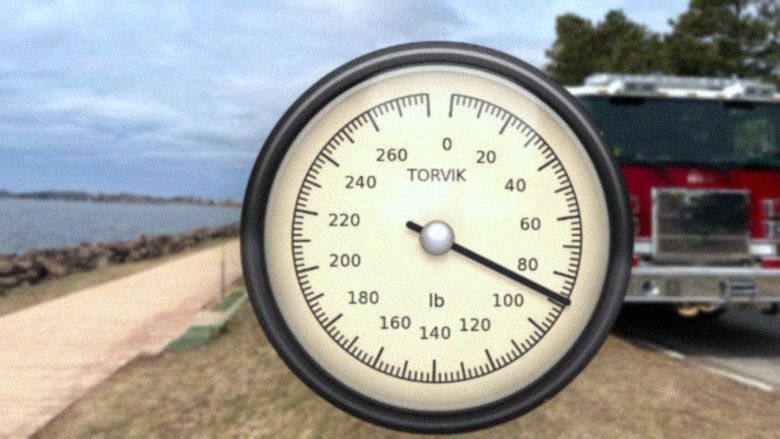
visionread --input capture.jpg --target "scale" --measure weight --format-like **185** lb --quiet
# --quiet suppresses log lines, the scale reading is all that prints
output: **88** lb
